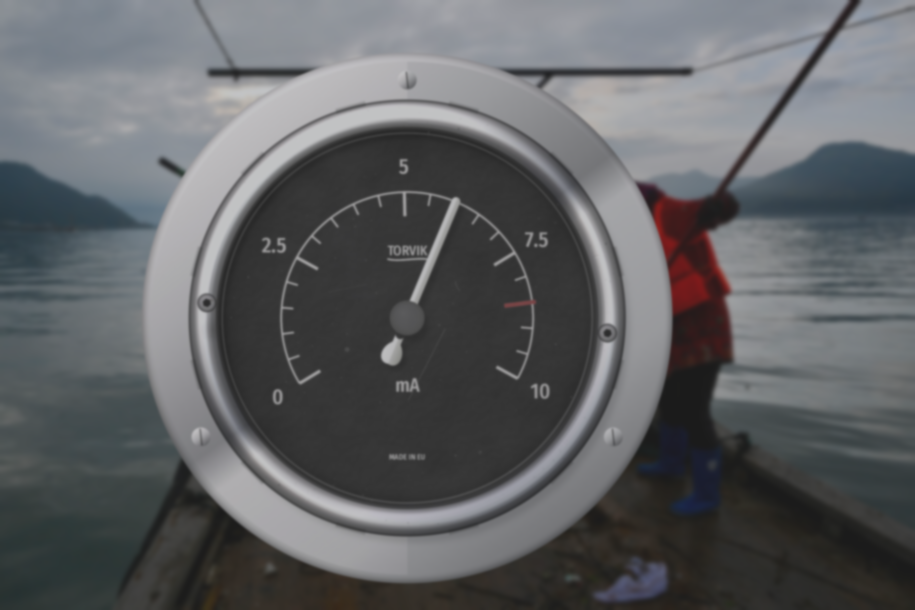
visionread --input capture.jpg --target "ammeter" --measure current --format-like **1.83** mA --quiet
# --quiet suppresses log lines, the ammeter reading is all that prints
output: **6** mA
